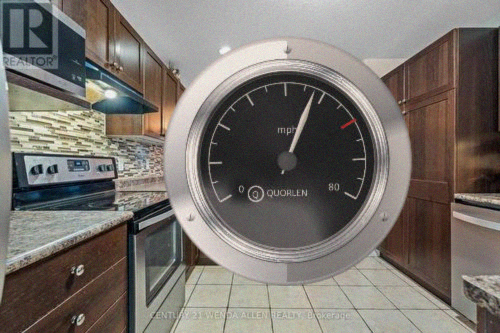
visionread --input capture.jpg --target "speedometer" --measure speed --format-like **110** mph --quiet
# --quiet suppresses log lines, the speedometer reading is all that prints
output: **47.5** mph
